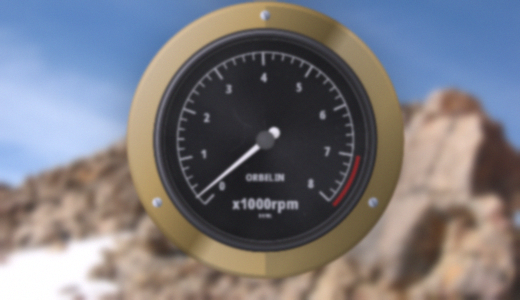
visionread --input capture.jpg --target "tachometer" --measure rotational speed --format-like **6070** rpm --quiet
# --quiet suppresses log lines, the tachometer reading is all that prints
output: **200** rpm
